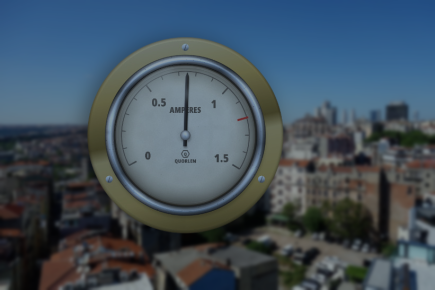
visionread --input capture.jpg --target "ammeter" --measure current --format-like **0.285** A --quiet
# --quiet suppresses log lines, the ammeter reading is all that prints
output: **0.75** A
